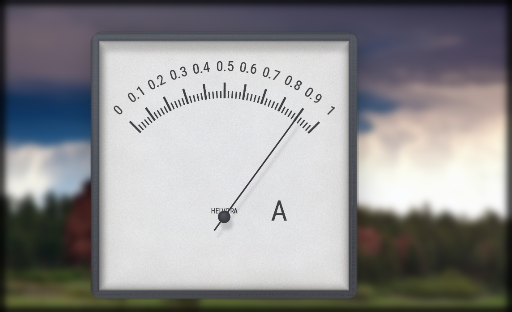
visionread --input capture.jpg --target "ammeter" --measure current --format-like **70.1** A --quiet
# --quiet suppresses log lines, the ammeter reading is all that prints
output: **0.9** A
